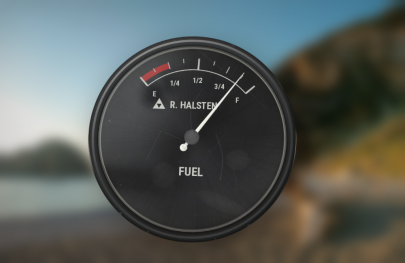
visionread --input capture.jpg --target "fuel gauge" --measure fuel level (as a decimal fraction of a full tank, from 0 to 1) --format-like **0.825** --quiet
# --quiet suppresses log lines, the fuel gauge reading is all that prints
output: **0.875**
